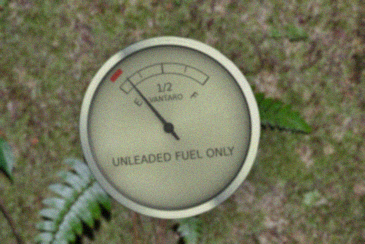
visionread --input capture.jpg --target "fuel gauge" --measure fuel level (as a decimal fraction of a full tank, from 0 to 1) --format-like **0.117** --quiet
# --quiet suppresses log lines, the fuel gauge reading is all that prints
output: **0.125**
